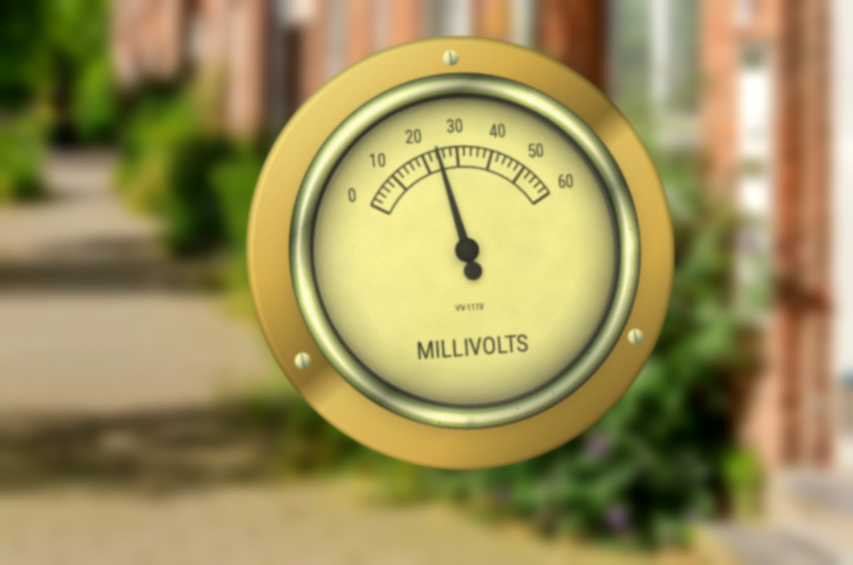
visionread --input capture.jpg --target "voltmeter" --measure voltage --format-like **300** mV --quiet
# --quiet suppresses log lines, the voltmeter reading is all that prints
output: **24** mV
